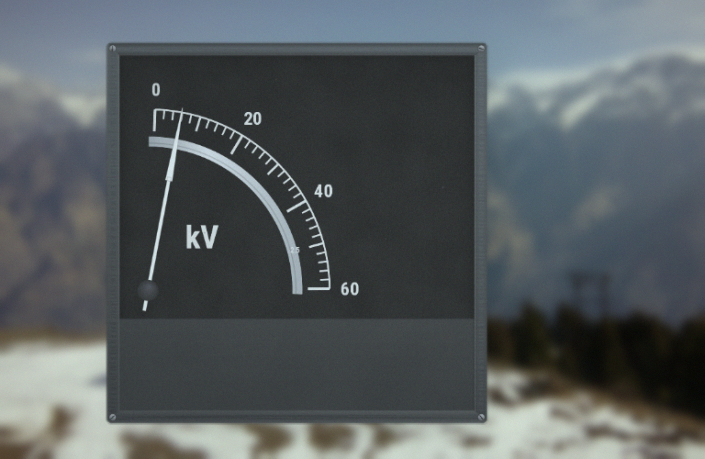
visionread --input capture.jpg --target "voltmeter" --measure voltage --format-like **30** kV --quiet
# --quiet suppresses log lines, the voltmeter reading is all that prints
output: **6** kV
